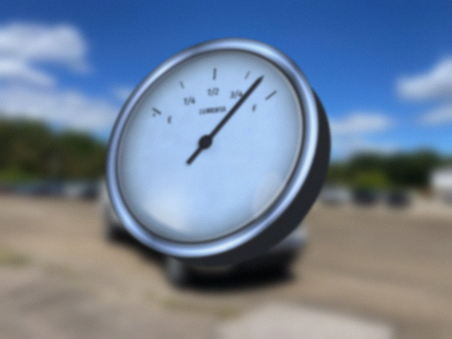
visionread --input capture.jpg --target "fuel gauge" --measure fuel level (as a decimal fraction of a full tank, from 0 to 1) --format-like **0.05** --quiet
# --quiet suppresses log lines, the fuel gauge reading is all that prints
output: **0.875**
